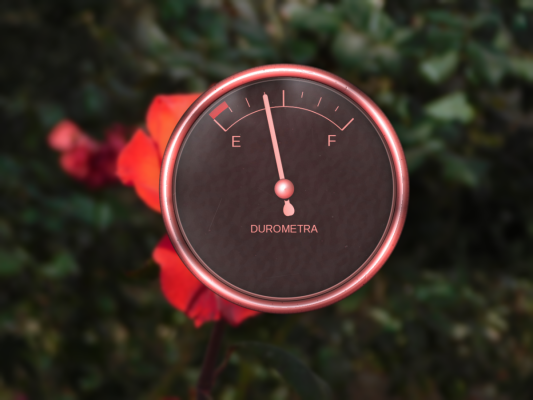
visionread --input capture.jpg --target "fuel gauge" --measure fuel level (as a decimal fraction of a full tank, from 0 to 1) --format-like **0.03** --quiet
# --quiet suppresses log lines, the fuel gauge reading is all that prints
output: **0.375**
